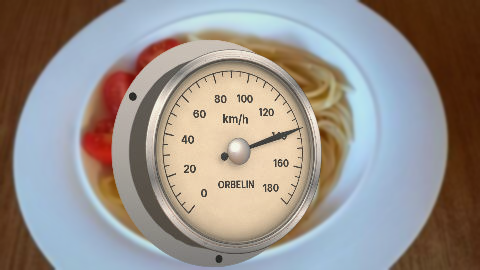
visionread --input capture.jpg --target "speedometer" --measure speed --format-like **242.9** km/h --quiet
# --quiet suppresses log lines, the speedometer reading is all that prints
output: **140** km/h
